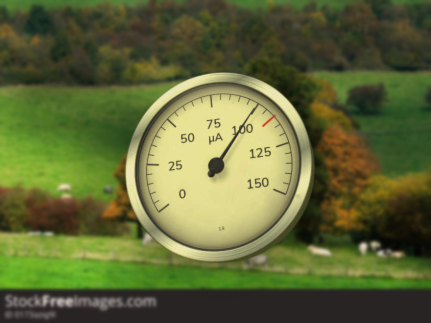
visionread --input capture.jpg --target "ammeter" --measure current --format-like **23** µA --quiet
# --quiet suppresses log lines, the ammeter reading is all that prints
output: **100** µA
